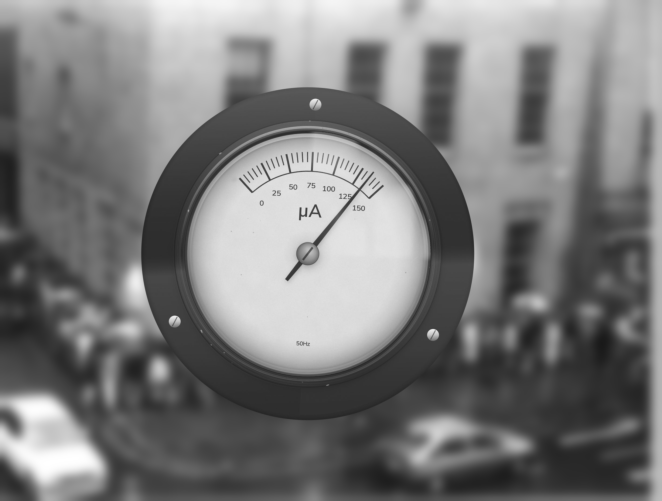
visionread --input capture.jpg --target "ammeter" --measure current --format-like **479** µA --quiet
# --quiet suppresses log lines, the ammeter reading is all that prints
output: **135** µA
